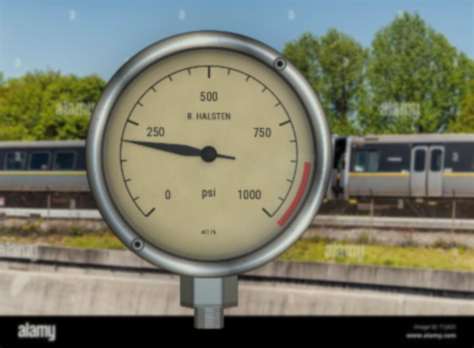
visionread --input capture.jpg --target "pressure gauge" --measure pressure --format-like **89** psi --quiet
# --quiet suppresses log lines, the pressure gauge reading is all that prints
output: **200** psi
